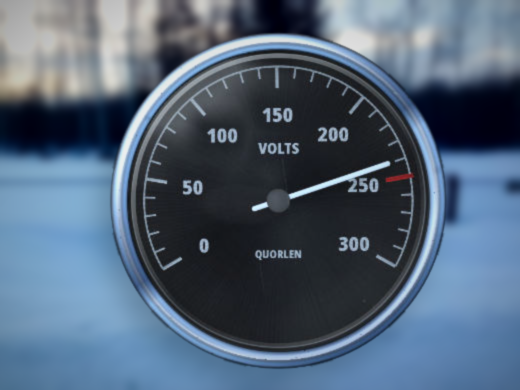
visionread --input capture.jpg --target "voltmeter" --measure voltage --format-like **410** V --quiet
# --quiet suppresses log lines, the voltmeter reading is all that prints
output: **240** V
